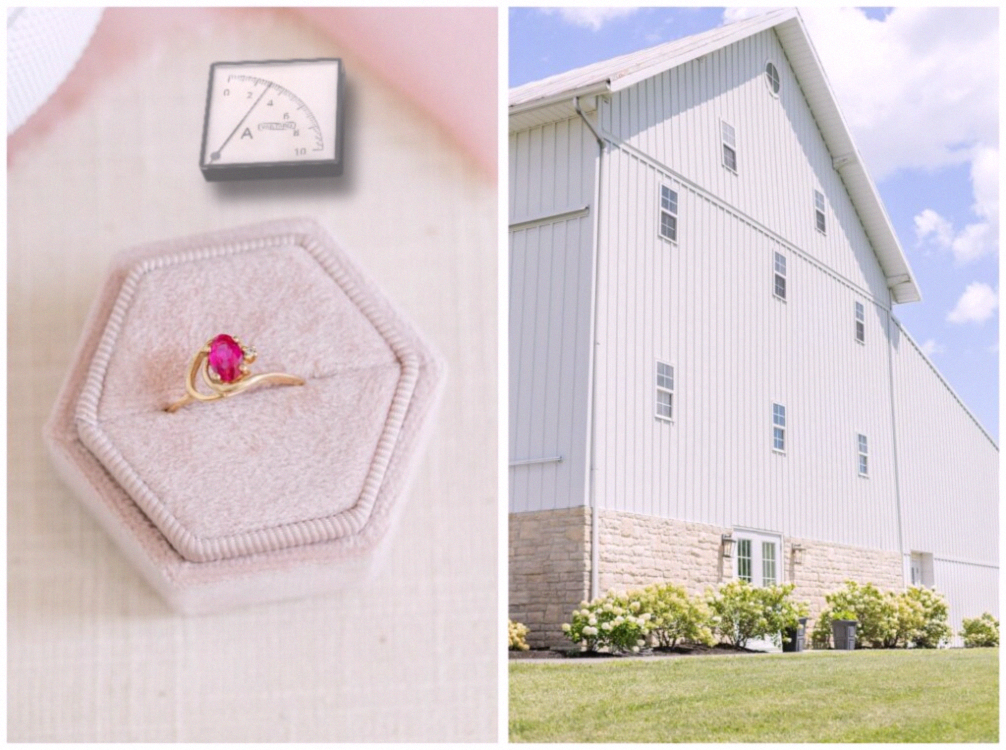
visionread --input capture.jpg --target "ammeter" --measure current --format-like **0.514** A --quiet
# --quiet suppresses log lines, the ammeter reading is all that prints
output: **3** A
